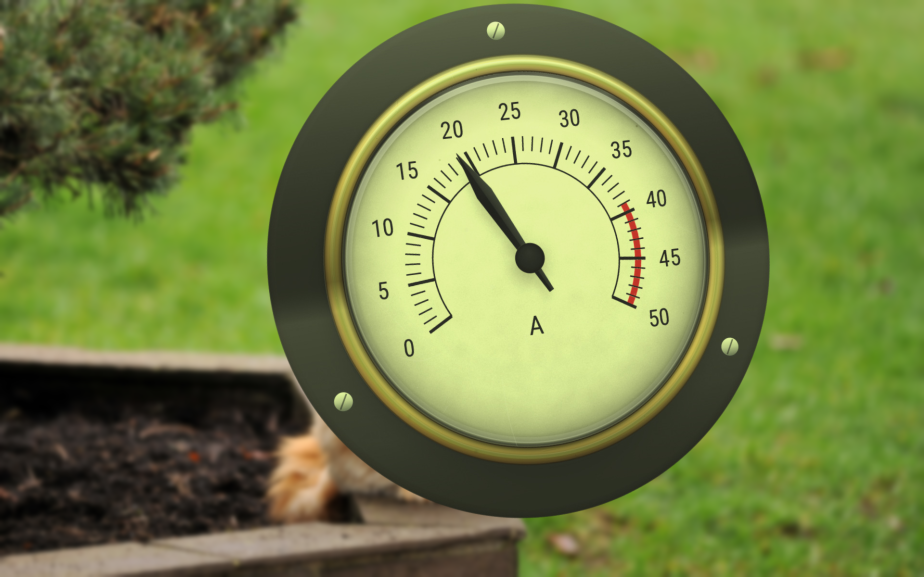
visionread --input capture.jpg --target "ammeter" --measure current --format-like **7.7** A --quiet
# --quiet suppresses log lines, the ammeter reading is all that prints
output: **19** A
